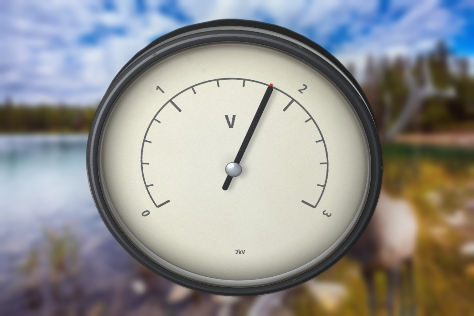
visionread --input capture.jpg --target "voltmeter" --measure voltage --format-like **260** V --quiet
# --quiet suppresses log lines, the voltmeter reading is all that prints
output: **1.8** V
